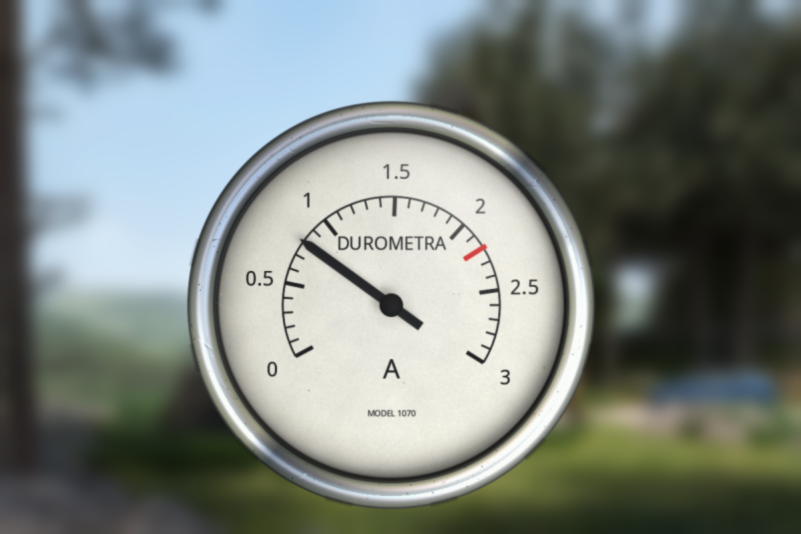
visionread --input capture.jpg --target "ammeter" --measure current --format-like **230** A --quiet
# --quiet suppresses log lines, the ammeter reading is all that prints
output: **0.8** A
